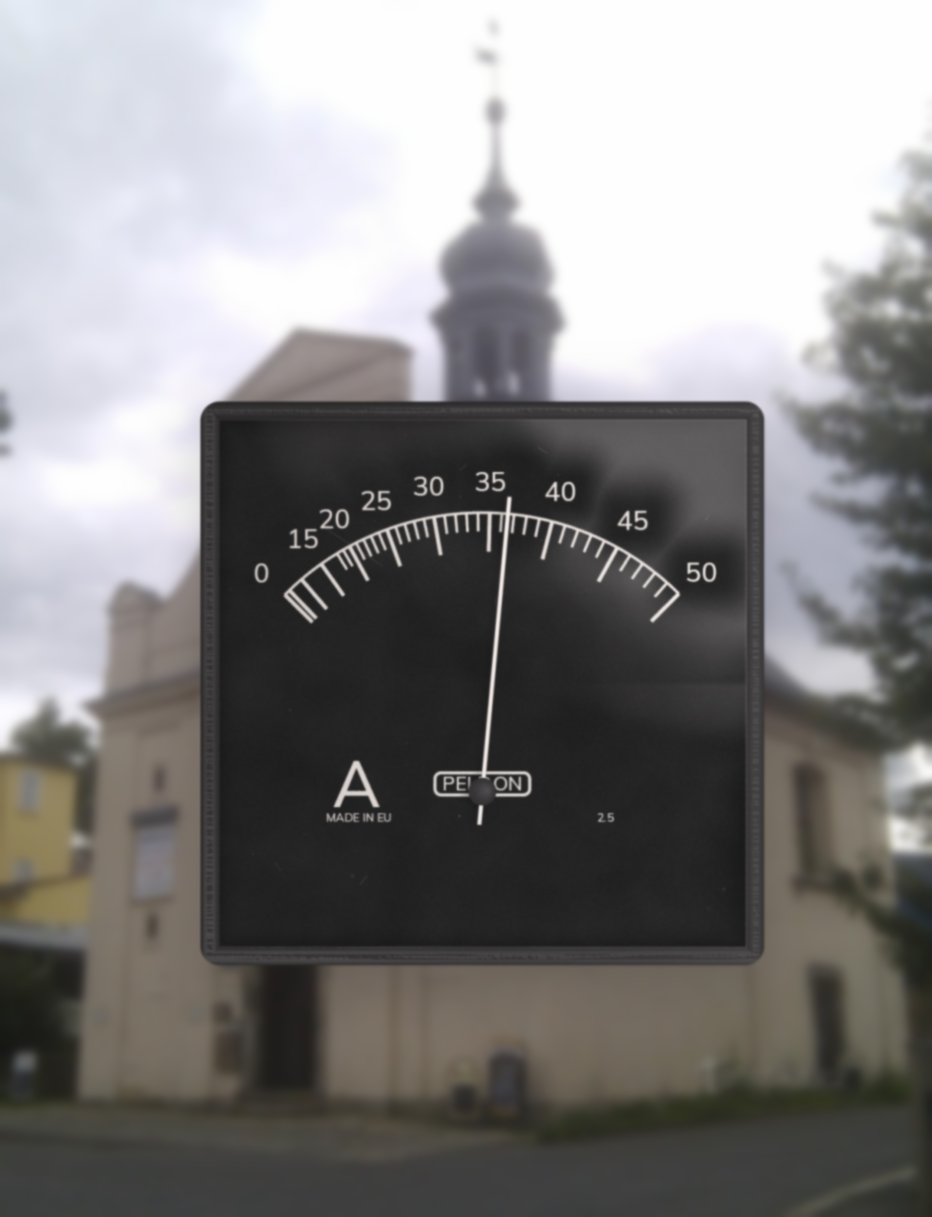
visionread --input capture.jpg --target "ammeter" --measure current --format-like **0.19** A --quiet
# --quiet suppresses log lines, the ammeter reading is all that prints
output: **36.5** A
